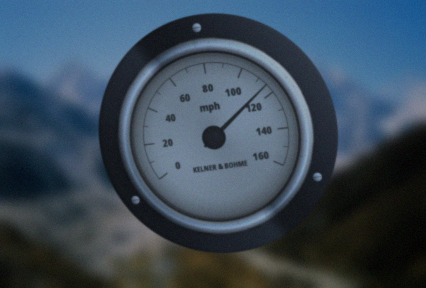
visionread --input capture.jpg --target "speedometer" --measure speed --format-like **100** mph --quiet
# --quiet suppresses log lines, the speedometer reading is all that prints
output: **115** mph
